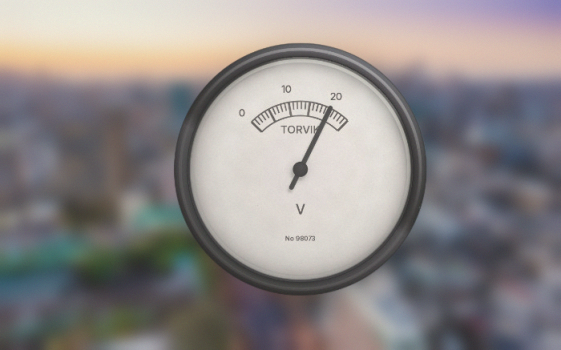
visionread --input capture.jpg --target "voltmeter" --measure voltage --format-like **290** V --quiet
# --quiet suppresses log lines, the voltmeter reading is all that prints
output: **20** V
